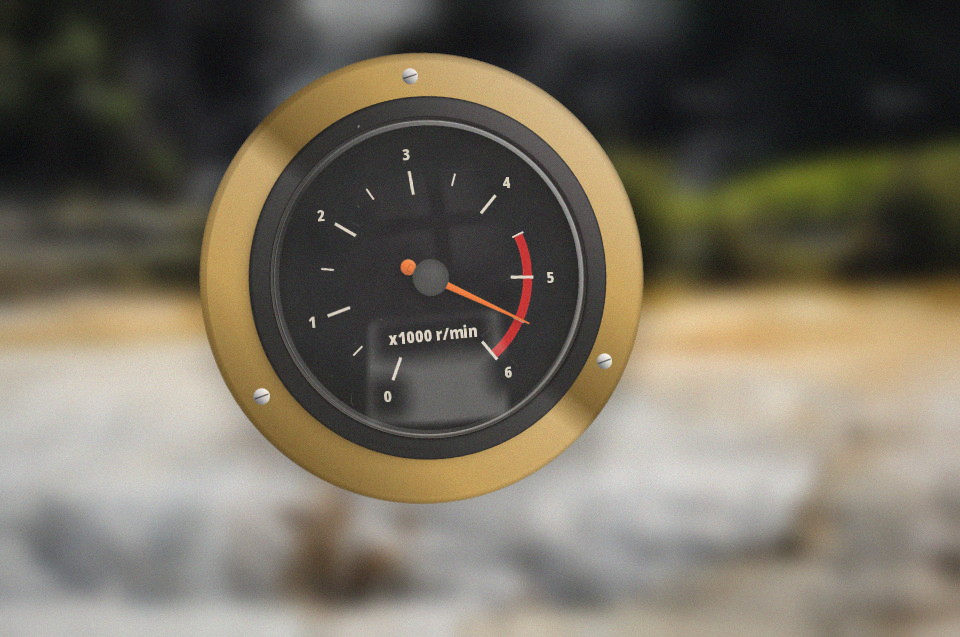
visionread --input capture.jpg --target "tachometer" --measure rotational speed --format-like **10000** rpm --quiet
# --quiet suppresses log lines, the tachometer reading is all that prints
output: **5500** rpm
